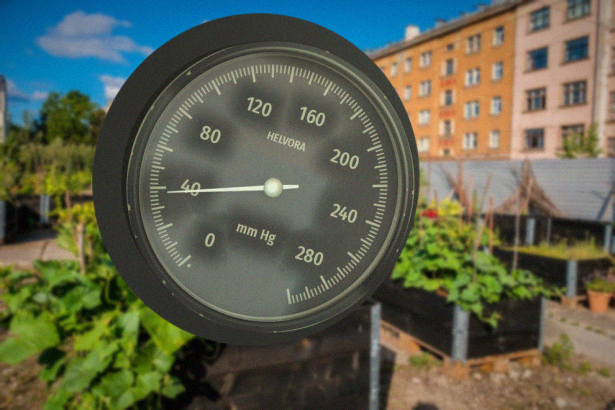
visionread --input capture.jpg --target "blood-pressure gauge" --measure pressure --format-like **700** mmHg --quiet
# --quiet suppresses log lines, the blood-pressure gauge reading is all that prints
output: **38** mmHg
